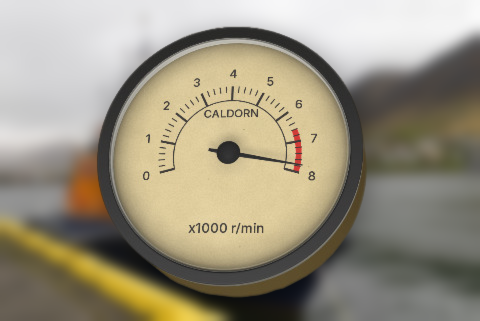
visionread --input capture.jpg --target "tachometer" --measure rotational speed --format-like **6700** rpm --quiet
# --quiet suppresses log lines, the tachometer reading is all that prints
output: **7800** rpm
